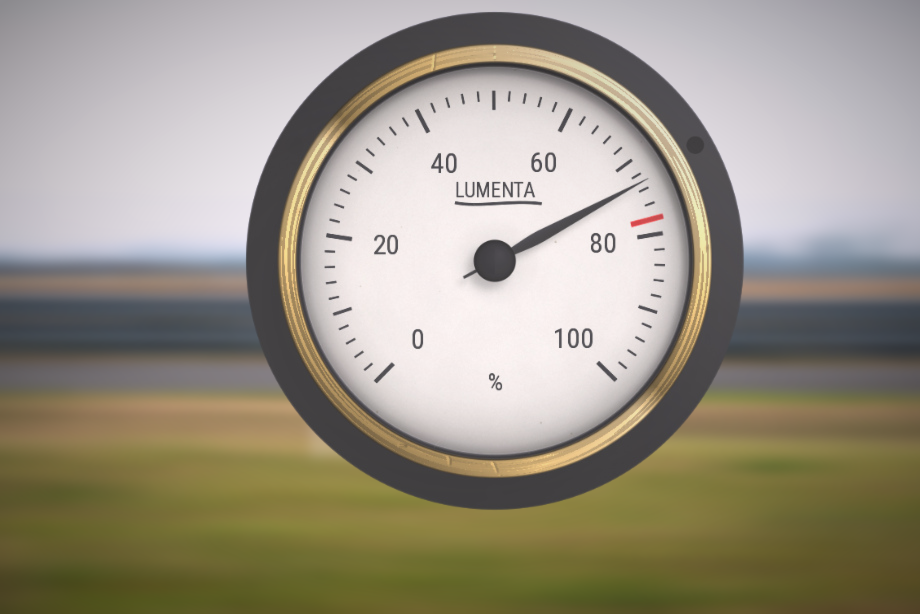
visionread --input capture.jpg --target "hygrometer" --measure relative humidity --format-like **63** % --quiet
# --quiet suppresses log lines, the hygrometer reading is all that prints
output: **73** %
